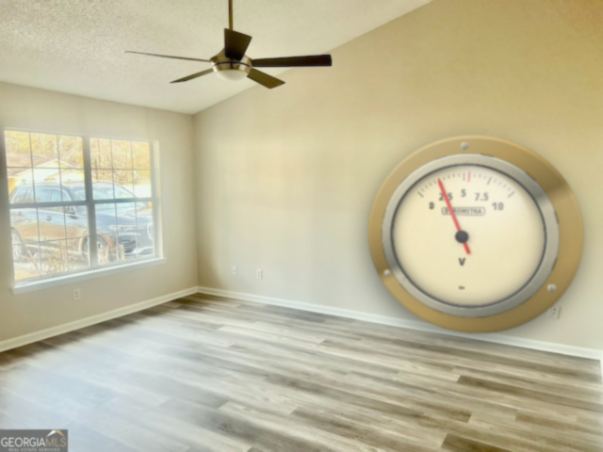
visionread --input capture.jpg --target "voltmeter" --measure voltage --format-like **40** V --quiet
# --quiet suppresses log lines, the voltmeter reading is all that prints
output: **2.5** V
